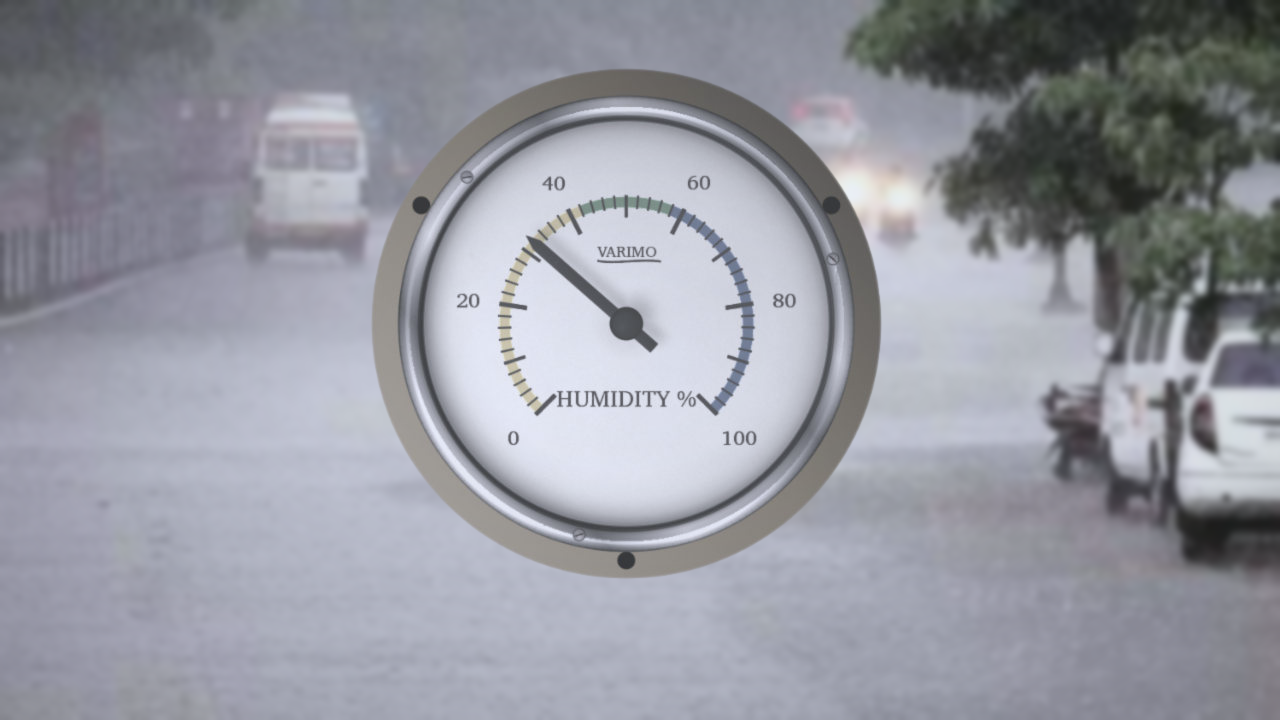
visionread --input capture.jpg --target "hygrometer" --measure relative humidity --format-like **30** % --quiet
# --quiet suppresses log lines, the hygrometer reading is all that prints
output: **32** %
